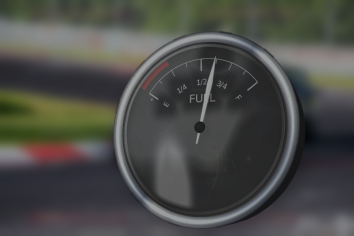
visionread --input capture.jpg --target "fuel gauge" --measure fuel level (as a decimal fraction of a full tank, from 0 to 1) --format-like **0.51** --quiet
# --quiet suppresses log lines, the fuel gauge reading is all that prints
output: **0.625**
